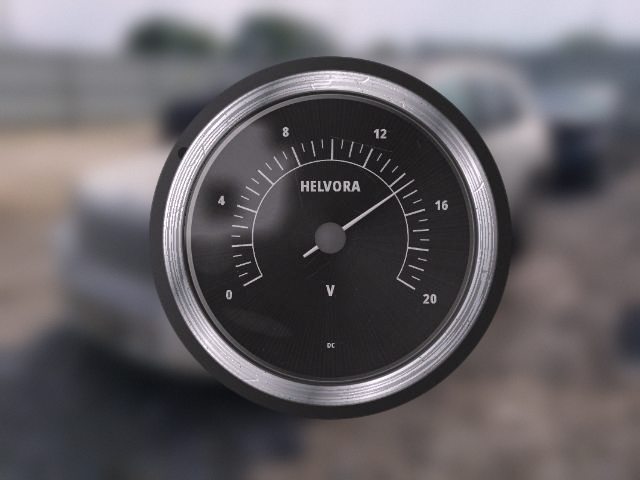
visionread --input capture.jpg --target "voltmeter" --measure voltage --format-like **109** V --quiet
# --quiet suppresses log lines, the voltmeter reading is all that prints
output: **14.5** V
